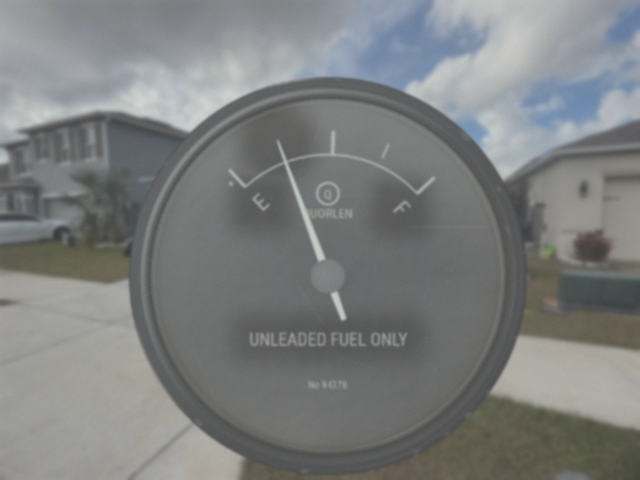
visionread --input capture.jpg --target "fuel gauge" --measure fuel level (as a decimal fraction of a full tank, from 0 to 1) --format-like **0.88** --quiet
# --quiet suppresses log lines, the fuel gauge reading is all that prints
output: **0.25**
